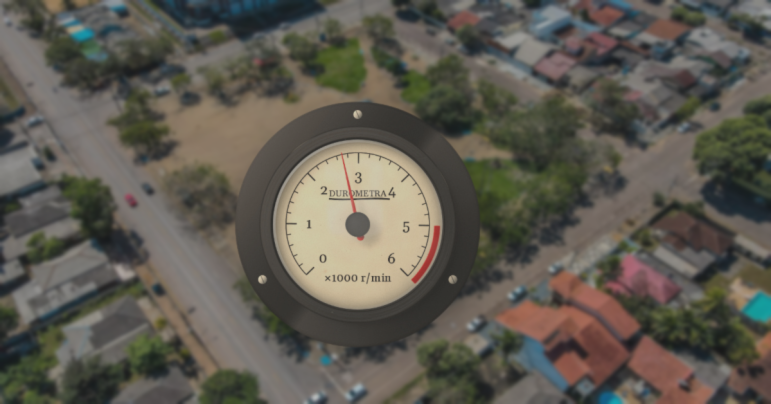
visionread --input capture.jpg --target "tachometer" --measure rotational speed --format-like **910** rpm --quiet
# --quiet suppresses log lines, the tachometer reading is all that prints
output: **2700** rpm
